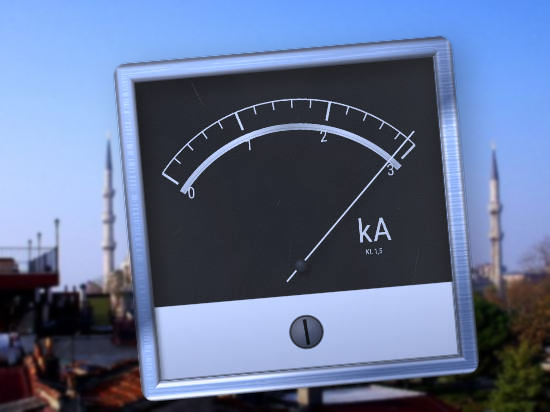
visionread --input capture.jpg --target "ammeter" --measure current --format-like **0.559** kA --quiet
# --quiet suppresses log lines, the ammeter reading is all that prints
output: **2.9** kA
